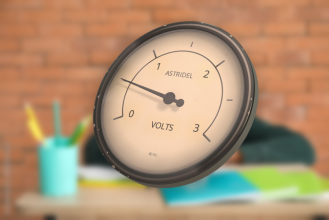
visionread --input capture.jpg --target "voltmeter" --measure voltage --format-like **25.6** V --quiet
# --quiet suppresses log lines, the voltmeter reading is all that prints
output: **0.5** V
